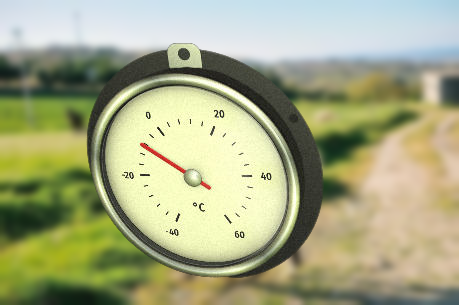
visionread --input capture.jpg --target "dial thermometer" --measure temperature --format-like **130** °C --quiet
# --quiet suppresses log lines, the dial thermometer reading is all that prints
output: **-8** °C
